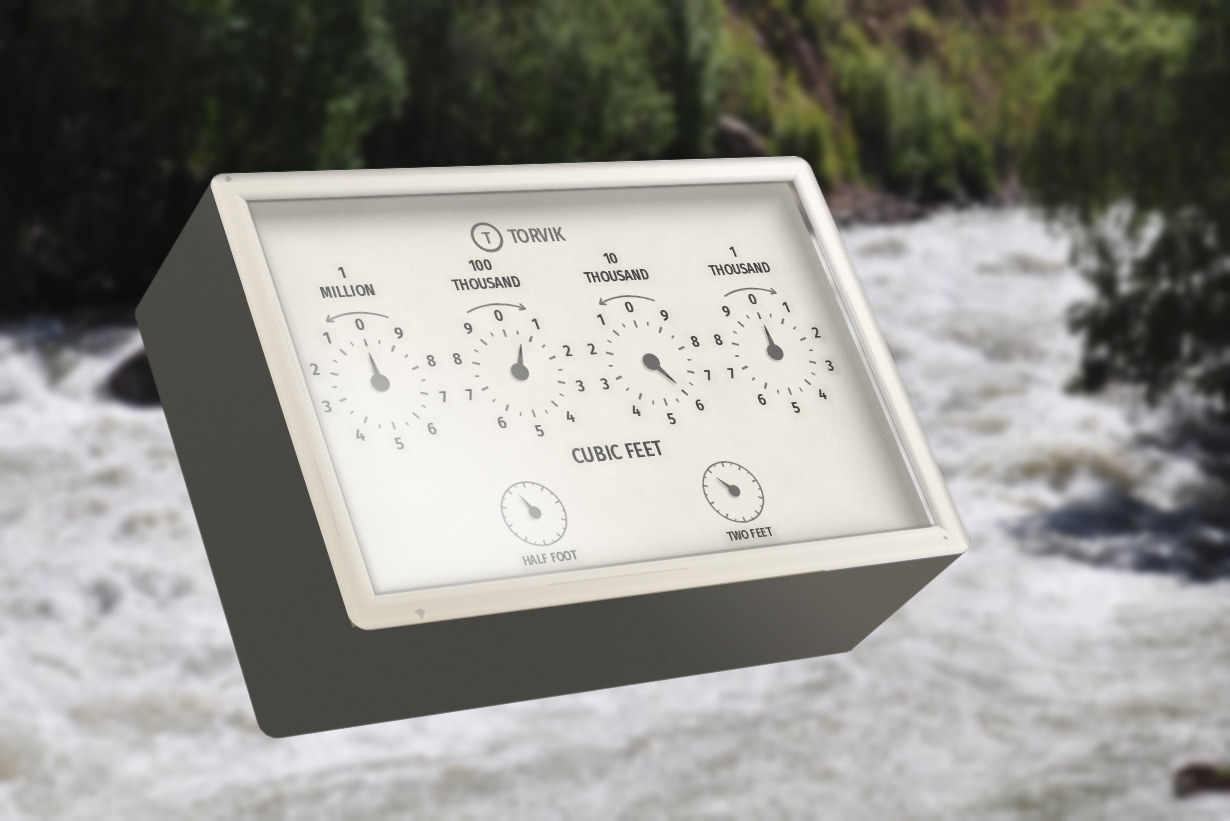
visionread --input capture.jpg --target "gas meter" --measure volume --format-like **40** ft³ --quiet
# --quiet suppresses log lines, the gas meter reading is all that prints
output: **6000** ft³
